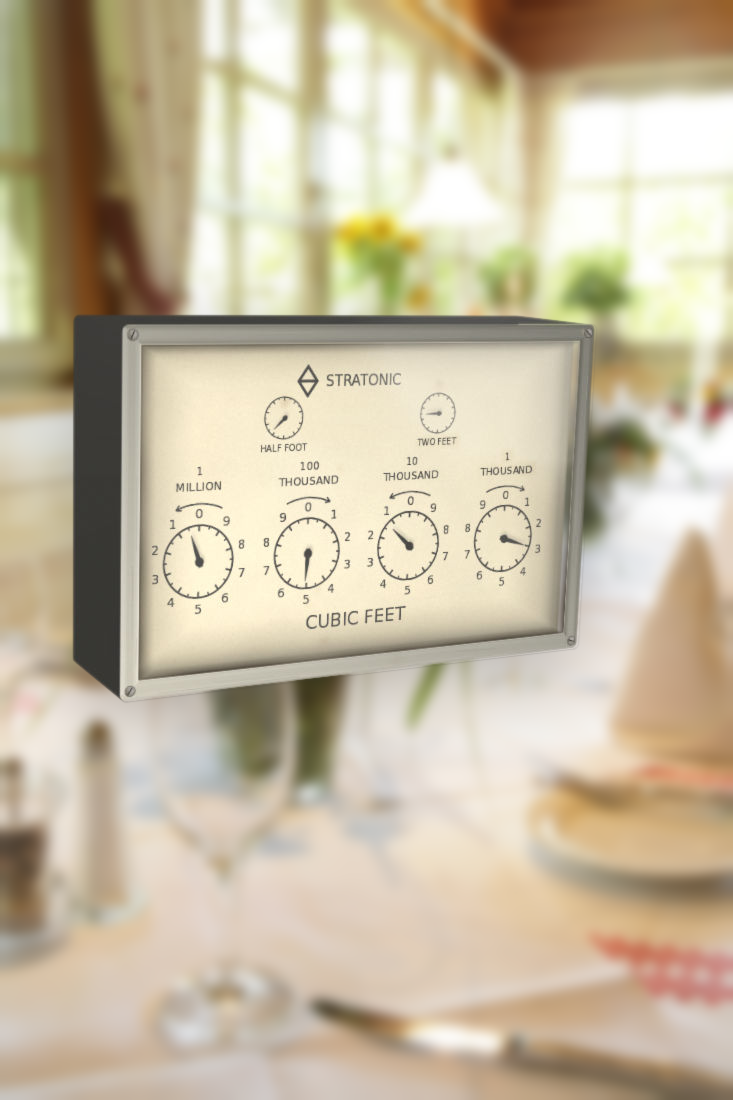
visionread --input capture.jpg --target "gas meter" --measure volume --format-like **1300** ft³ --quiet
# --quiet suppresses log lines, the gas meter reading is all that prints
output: **51300** ft³
